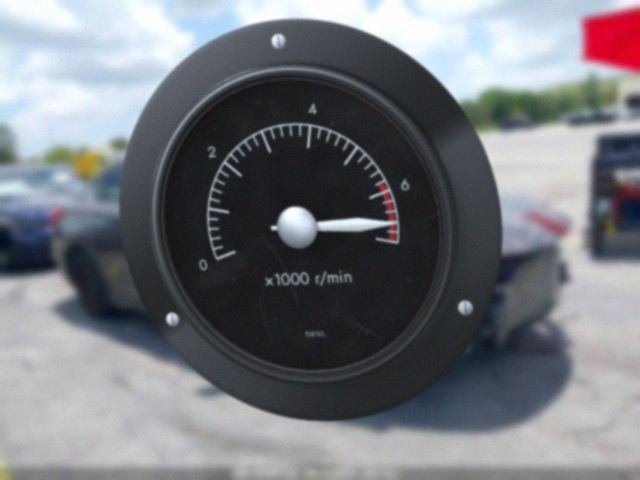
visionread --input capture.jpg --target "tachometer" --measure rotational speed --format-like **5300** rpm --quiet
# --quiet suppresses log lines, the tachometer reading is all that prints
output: **6600** rpm
